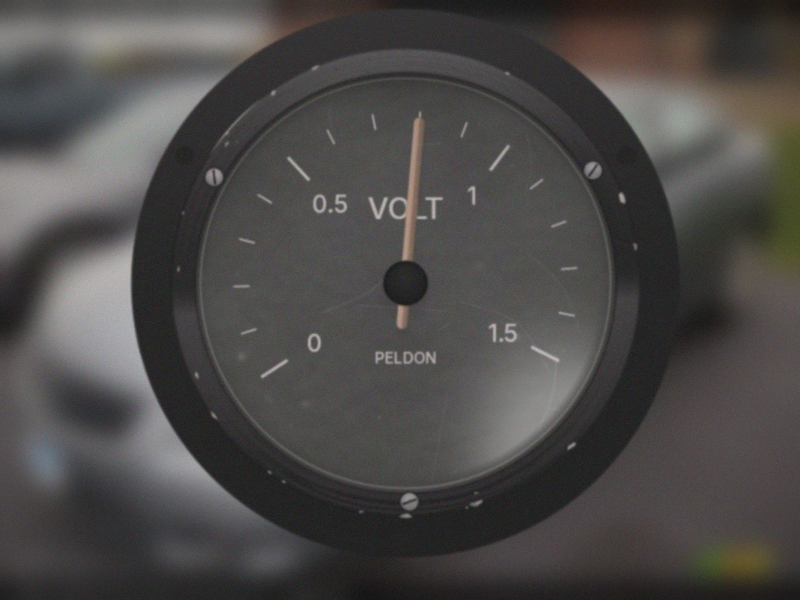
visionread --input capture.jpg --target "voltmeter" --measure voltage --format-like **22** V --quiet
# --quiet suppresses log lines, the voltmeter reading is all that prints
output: **0.8** V
